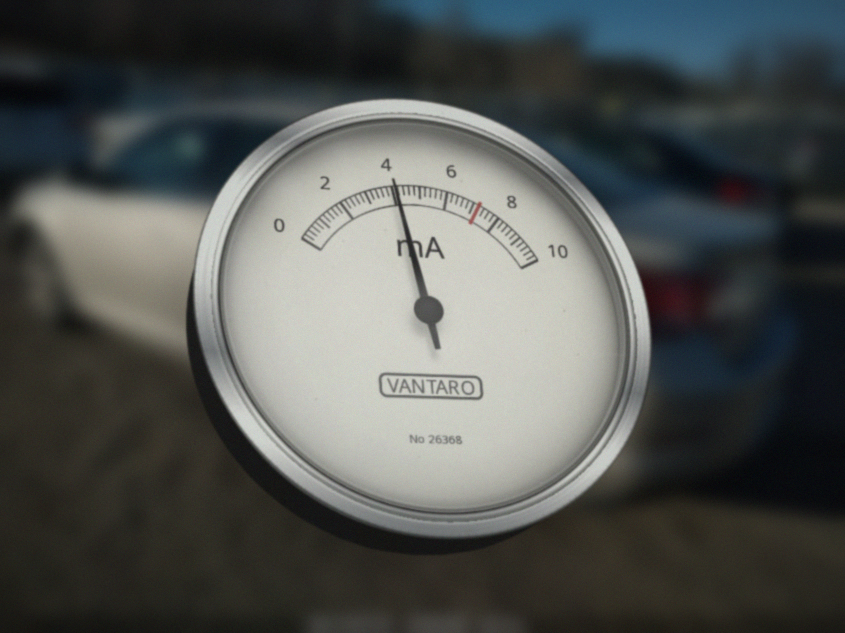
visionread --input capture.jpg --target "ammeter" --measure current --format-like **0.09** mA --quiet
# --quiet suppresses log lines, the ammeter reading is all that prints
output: **4** mA
